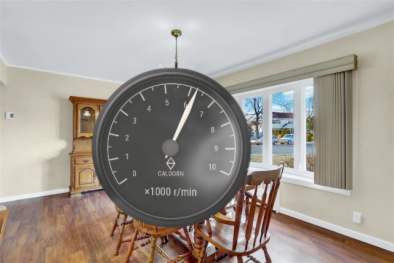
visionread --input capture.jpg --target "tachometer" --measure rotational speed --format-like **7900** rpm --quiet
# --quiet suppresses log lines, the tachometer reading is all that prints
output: **6250** rpm
